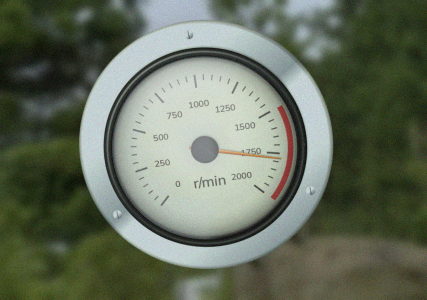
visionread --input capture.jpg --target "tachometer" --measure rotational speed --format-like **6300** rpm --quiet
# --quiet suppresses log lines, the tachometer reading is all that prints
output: **1775** rpm
